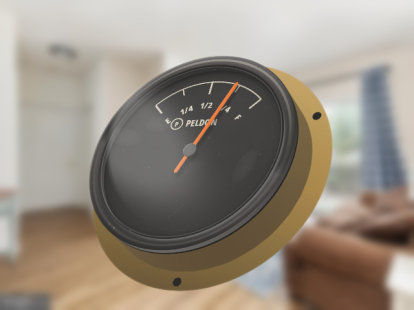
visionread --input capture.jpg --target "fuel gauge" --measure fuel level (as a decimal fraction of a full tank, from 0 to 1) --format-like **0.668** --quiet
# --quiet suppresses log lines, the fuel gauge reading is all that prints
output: **0.75**
